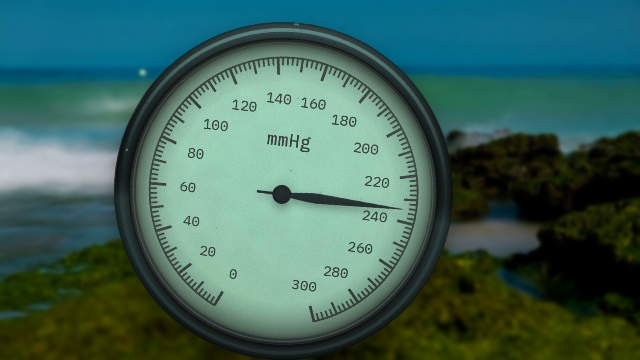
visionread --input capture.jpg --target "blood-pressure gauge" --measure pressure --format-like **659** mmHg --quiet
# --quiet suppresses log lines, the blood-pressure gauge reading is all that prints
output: **234** mmHg
